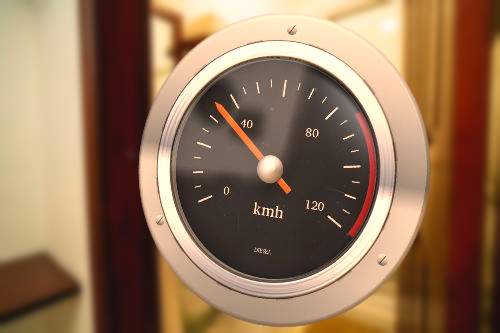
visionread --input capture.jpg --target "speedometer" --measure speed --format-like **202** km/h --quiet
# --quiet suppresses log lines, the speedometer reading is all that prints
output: **35** km/h
